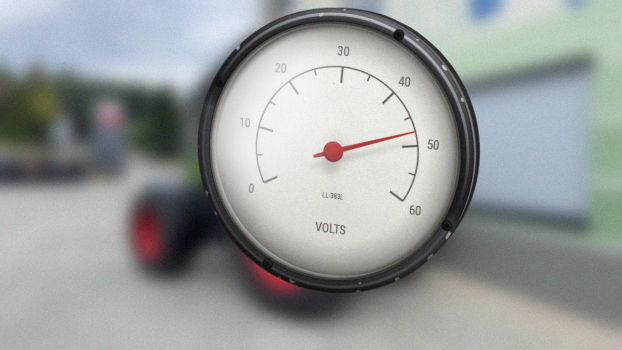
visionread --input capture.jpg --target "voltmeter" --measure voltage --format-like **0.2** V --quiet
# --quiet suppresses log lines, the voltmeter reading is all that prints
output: **47.5** V
